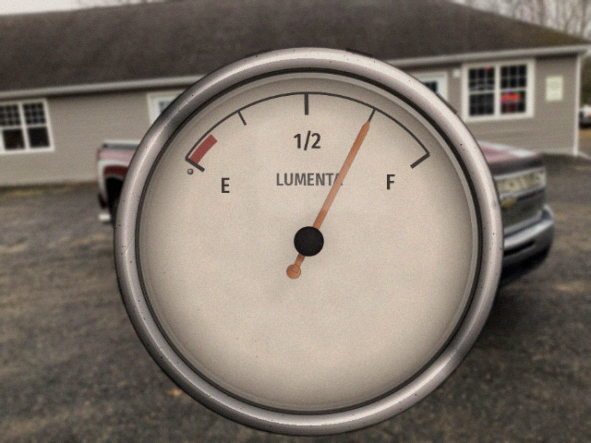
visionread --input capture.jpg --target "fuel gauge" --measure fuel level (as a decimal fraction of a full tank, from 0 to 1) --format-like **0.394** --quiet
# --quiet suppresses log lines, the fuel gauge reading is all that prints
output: **0.75**
